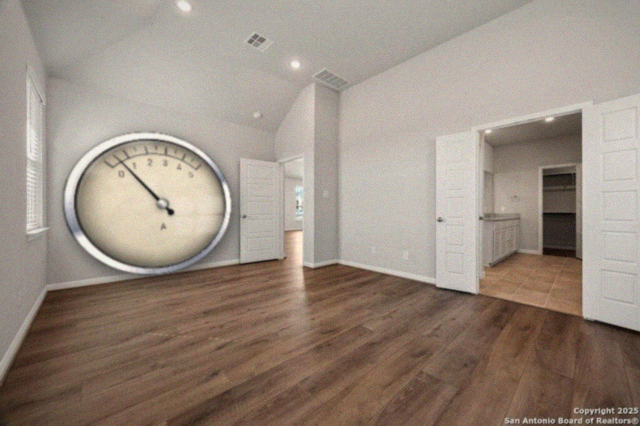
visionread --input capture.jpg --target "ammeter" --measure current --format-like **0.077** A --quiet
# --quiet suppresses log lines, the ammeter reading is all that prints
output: **0.5** A
